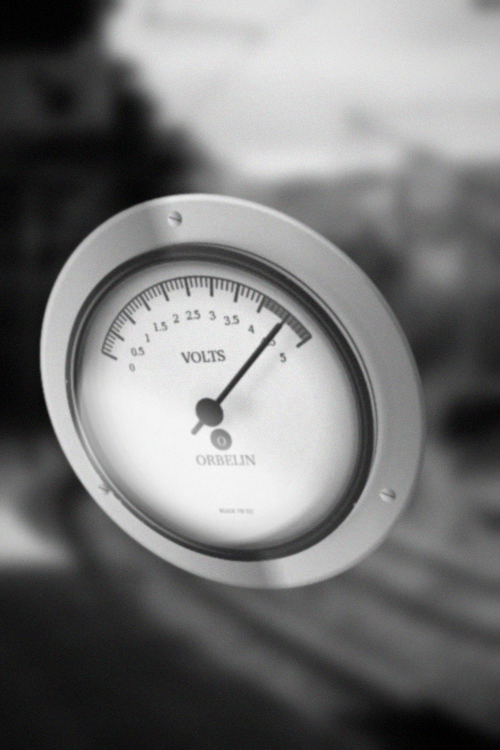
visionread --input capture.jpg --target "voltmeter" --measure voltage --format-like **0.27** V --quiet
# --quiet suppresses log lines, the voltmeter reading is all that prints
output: **4.5** V
